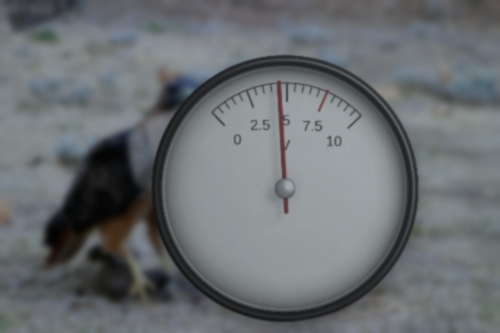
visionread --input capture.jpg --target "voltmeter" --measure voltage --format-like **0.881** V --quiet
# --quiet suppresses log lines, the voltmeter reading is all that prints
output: **4.5** V
